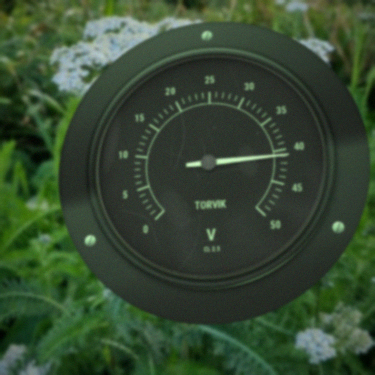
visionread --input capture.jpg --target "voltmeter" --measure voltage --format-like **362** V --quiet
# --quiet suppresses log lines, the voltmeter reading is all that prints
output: **41** V
